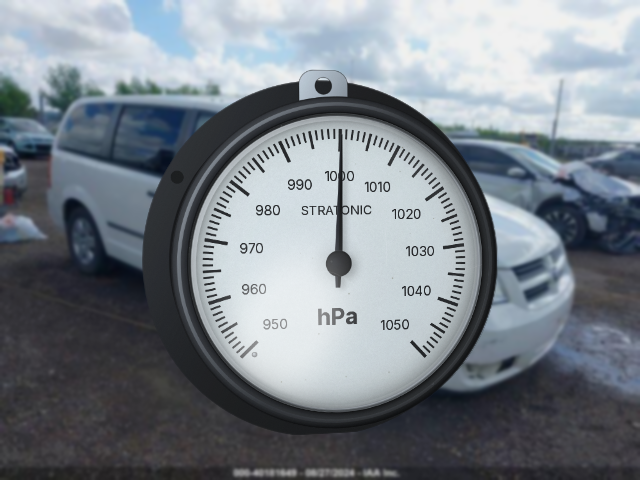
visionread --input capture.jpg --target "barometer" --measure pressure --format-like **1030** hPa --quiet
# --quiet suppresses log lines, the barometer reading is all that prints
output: **1000** hPa
